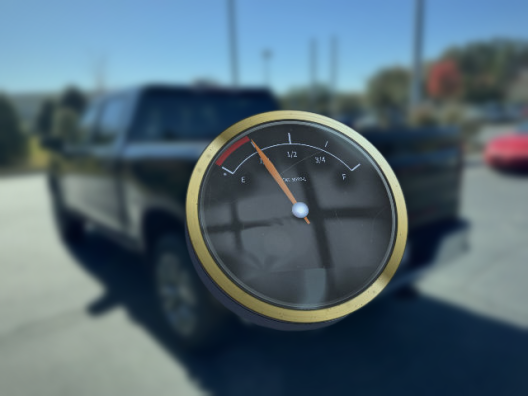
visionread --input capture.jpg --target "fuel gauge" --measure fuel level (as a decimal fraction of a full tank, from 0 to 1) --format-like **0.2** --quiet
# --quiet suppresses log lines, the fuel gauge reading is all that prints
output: **0.25**
